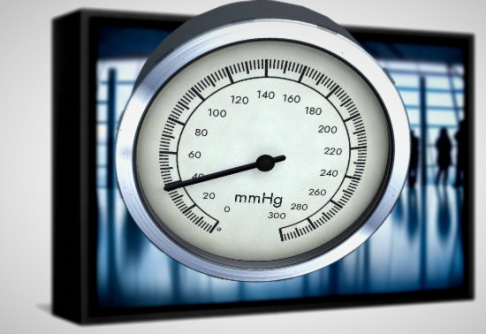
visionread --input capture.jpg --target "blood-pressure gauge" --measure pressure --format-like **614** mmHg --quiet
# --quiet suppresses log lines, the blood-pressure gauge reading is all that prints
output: **40** mmHg
